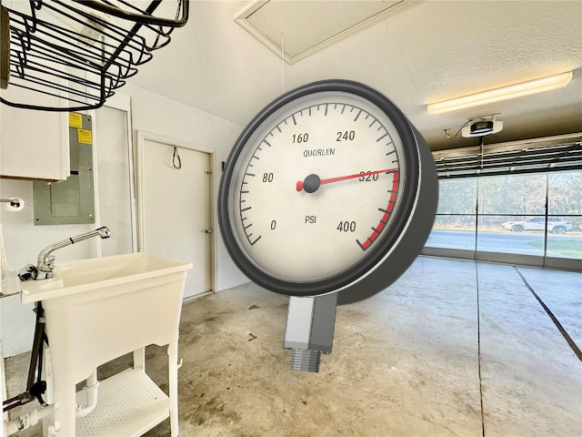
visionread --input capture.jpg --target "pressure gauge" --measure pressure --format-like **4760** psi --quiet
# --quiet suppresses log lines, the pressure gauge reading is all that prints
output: **320** psi
